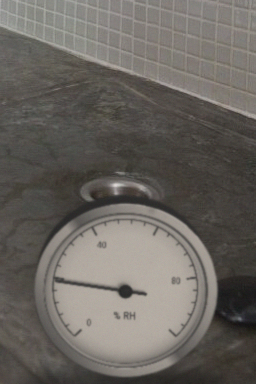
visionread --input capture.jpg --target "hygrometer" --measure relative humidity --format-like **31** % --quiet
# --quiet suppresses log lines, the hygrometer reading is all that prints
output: **20** %
